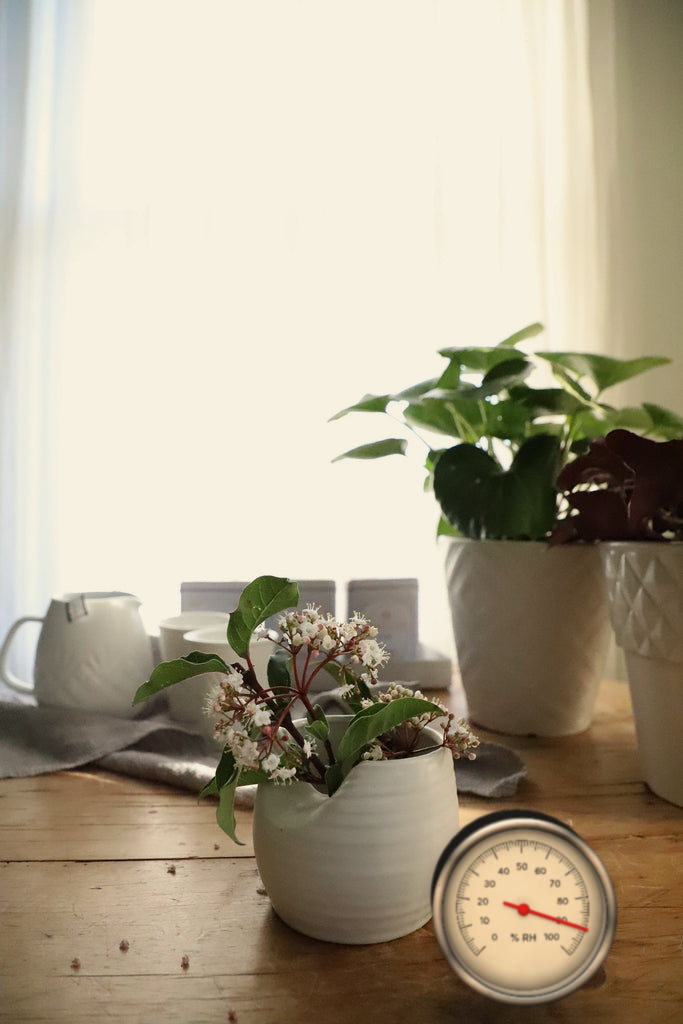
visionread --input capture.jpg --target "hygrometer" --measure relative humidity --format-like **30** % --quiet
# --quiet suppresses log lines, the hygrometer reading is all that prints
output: **90** %
